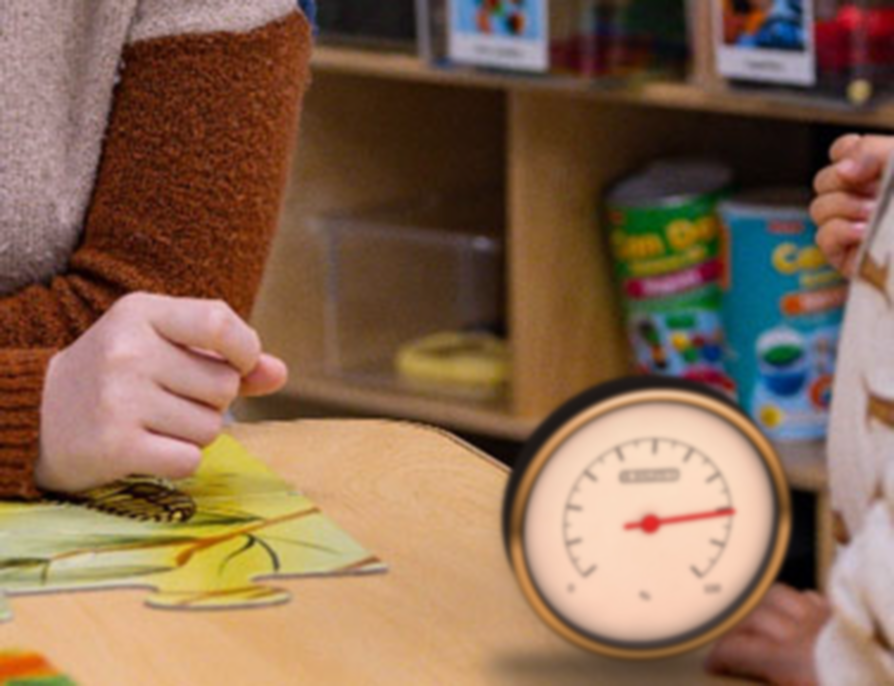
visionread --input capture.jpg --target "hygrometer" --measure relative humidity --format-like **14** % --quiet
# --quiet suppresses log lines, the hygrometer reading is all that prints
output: **80** %
